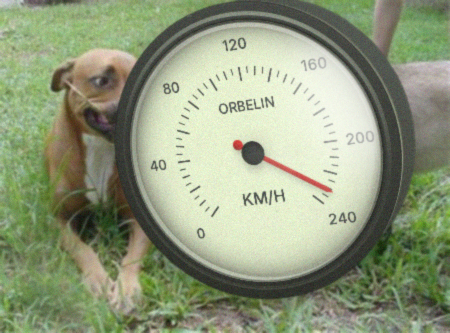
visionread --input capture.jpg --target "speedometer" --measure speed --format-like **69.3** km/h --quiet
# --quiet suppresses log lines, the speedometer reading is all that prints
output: **230** km/h
